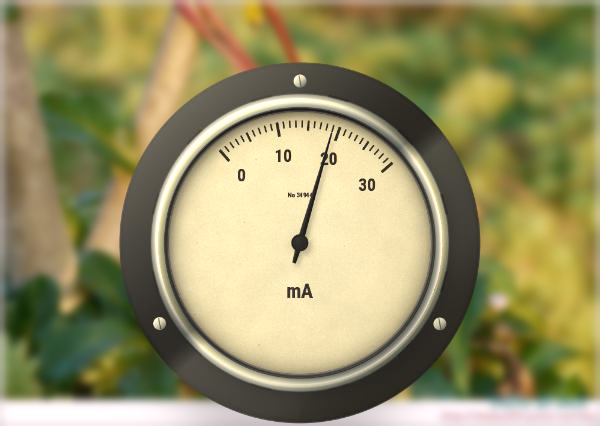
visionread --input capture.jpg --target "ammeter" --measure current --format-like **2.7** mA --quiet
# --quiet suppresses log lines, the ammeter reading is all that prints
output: **19** mA
